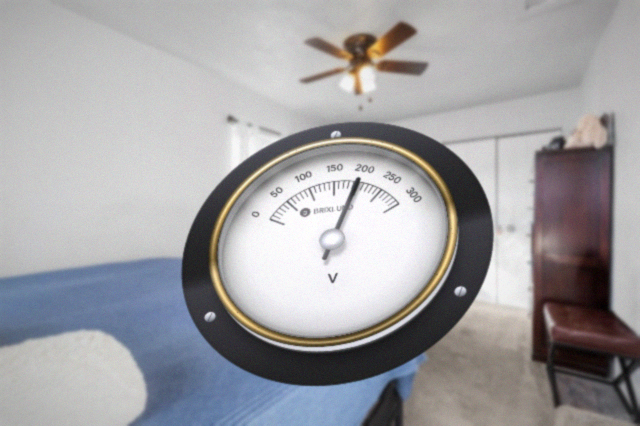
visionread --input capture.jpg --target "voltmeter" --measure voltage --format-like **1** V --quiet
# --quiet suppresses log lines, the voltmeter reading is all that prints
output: **200** V
